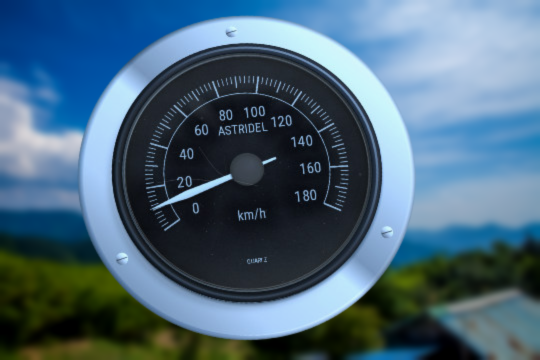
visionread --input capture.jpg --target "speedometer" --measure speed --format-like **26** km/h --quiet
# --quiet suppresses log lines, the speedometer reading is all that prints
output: **10** km/h
